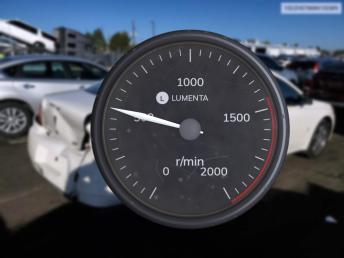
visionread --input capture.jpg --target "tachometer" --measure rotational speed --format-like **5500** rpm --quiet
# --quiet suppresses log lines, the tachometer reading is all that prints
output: **500** rpm
